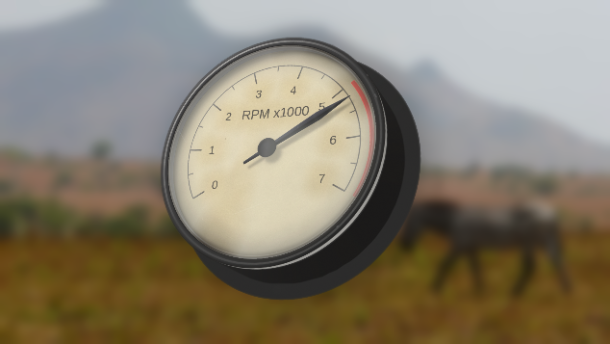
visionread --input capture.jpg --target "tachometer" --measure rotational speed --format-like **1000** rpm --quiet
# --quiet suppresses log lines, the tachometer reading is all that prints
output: **5250** rpm
